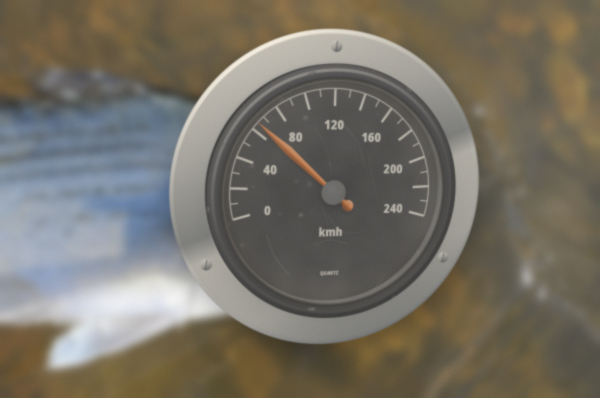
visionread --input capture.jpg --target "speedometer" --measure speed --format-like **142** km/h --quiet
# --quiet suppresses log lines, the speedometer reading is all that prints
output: **65** km/h
